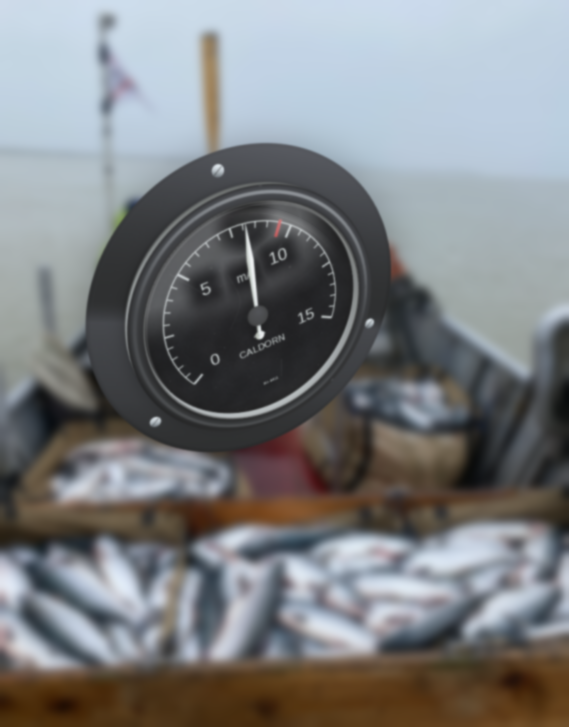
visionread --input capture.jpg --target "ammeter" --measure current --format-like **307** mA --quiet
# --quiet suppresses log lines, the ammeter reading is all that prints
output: **8** mA
